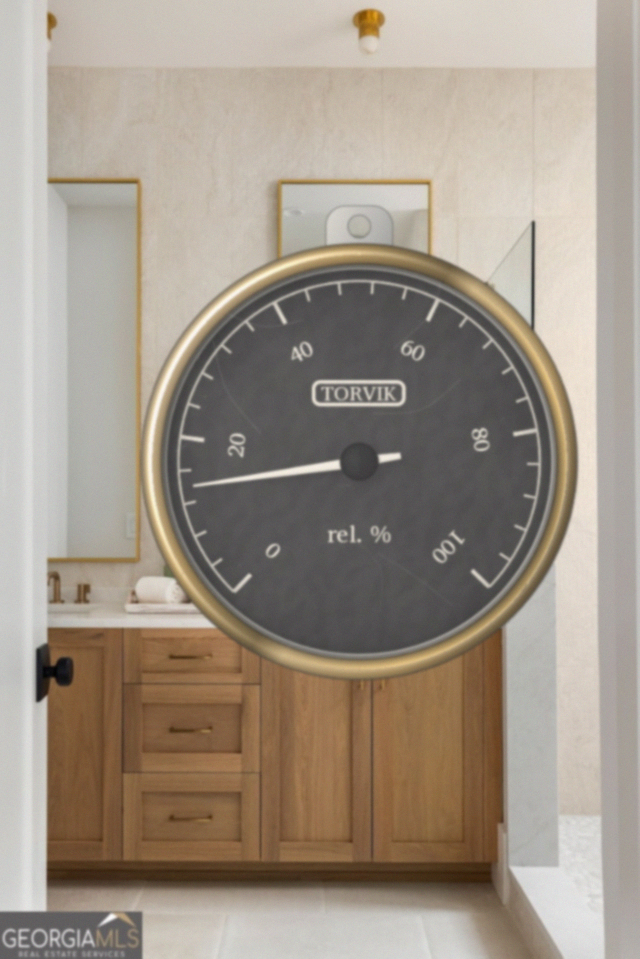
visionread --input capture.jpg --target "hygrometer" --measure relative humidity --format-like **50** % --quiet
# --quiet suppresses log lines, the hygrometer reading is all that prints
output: **14** %
